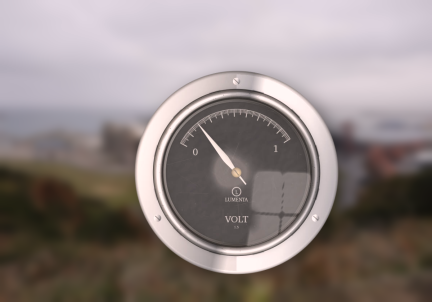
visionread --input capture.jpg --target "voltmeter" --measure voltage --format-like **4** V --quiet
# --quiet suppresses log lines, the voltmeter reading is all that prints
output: **0.2** V
